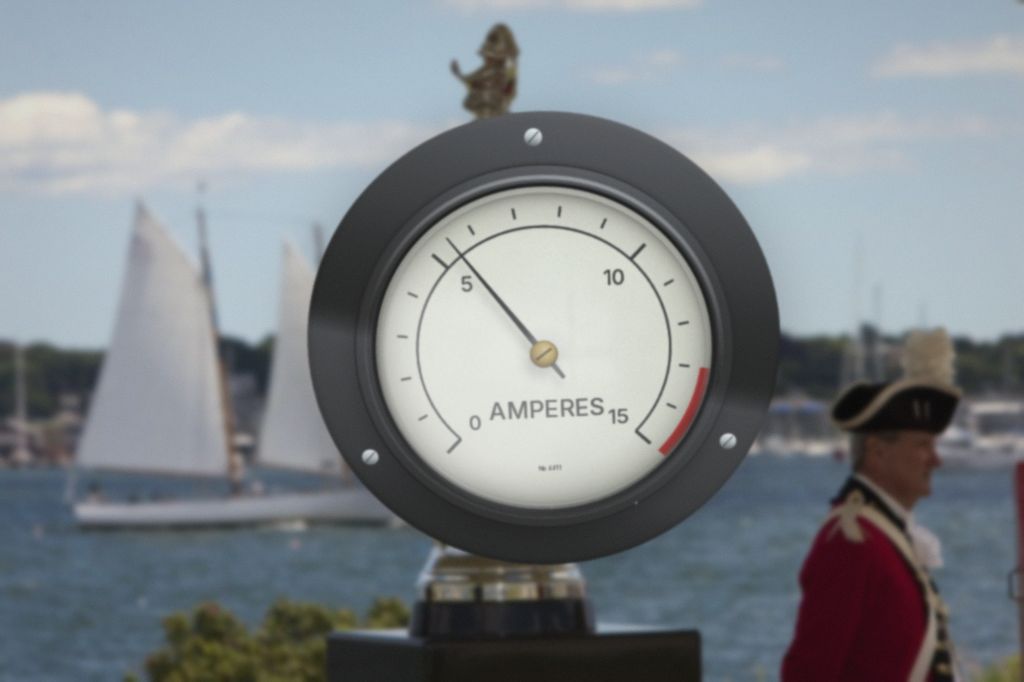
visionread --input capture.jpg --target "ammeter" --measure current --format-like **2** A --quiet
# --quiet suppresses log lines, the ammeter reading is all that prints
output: **5.5** A
